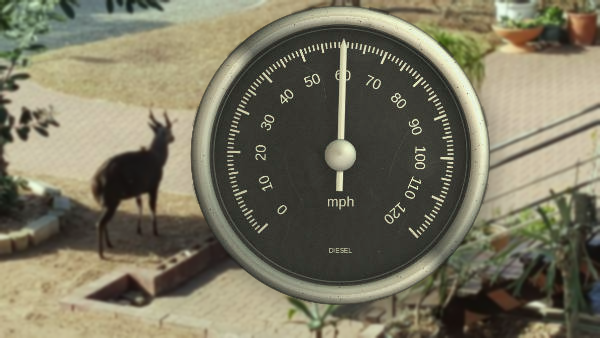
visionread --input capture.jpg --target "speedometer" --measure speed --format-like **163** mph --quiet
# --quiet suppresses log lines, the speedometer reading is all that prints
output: **60** mph
